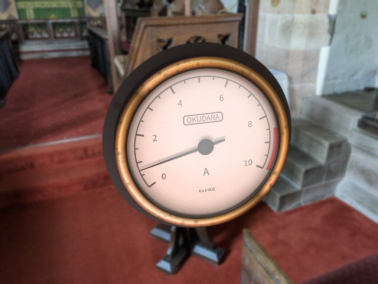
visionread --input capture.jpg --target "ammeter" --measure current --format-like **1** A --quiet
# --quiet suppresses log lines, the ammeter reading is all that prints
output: **0.75** A
